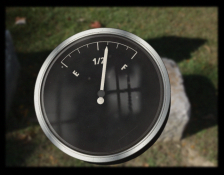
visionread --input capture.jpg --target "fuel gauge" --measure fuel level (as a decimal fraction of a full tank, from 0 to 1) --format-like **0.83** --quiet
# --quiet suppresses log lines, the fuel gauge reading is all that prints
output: **0.625**
